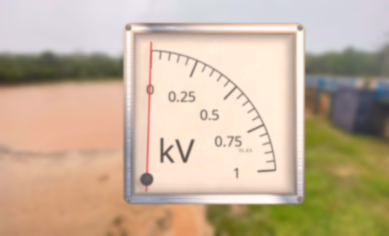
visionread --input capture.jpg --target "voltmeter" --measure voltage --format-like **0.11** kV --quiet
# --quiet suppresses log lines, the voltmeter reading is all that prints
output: **0** kV
